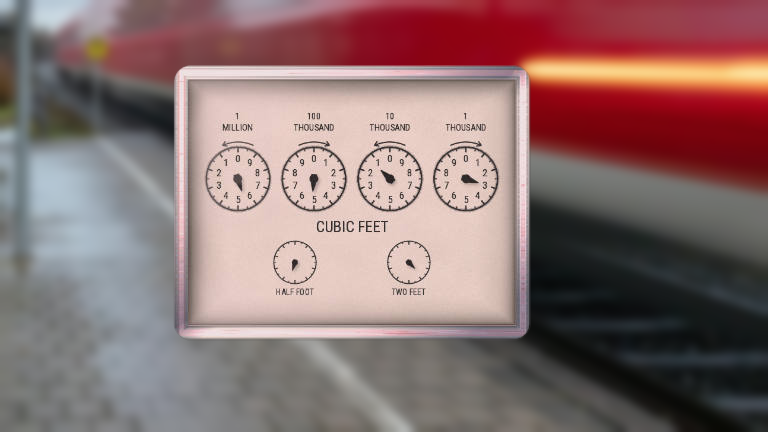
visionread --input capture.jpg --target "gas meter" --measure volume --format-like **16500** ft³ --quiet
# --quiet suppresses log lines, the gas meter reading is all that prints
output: **551300** ft³
